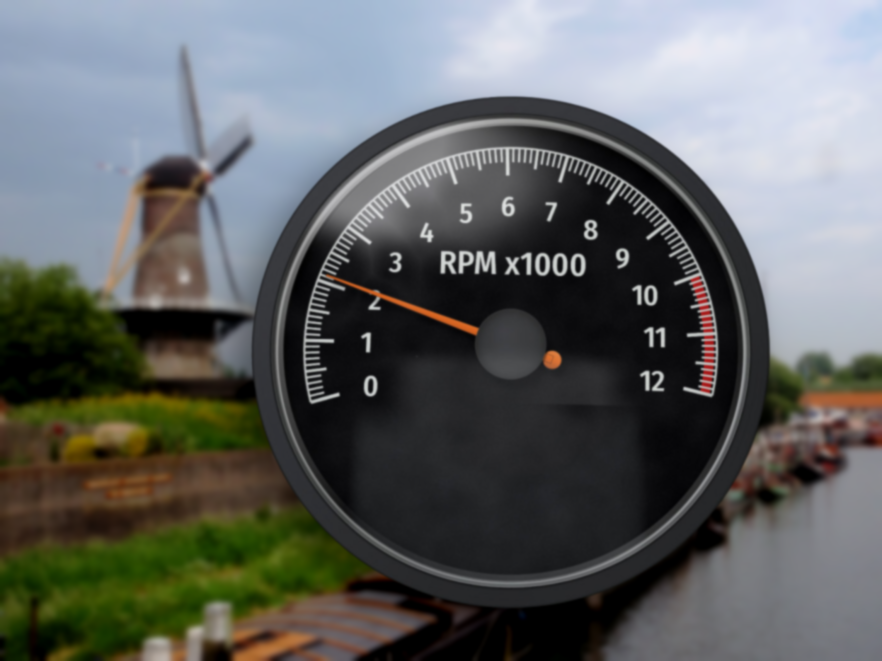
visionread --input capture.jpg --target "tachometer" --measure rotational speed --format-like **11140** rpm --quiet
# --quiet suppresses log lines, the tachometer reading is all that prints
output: **2100** rpm
